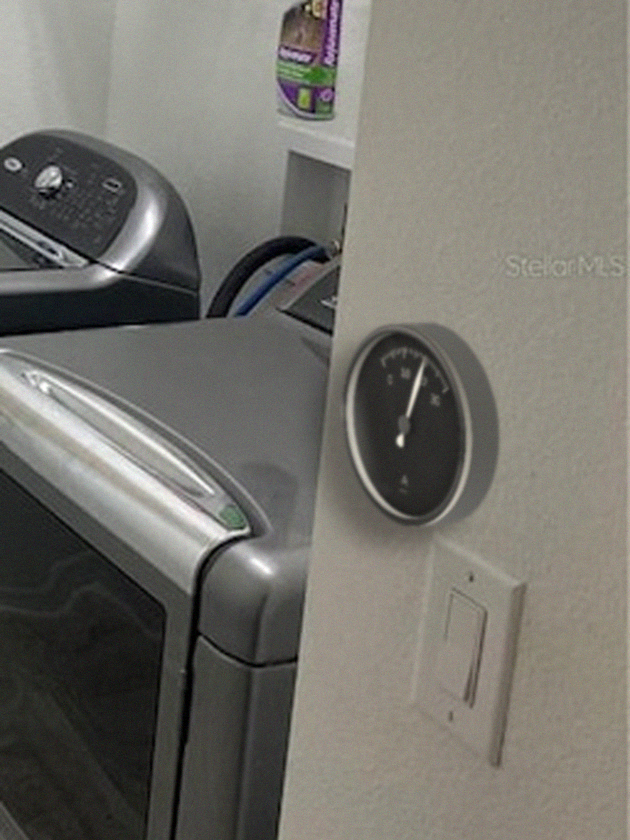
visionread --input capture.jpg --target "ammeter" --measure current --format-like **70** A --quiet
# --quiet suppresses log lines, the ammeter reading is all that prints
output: **20** A
